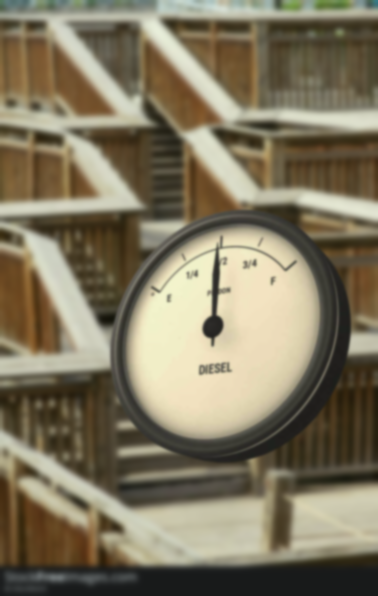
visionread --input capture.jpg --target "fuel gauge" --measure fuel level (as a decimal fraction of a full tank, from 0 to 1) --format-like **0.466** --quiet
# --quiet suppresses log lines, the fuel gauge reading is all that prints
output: **0.5**
